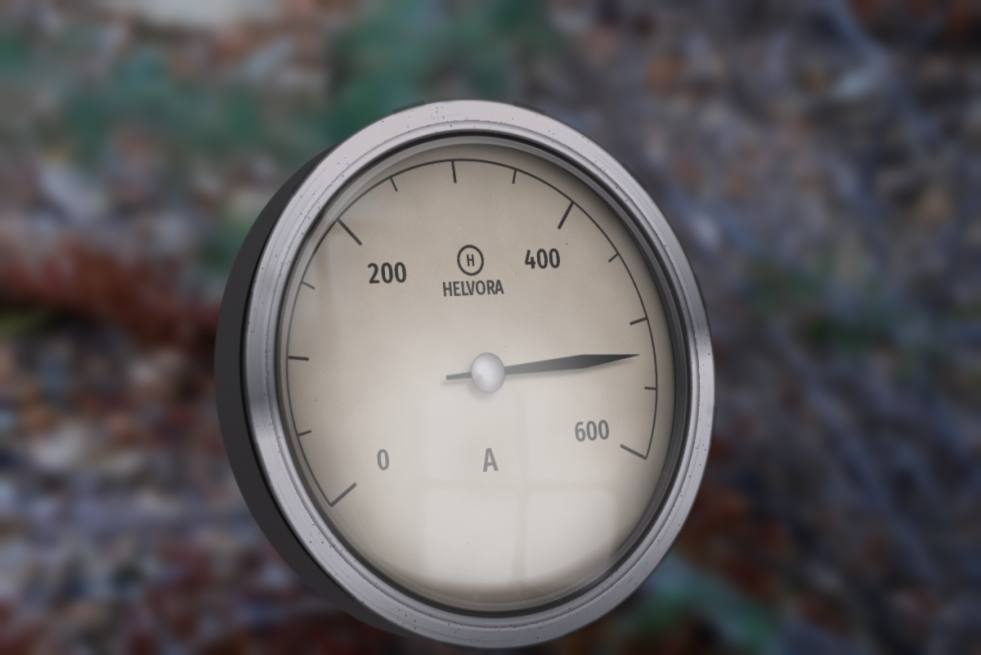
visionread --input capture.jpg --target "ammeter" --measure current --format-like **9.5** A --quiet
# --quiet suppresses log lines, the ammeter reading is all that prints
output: **525** A
